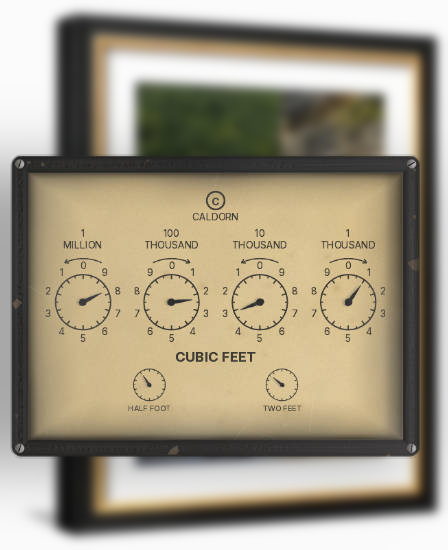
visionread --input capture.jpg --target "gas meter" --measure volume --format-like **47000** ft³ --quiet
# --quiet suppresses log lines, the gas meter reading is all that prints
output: **823100** ft³
